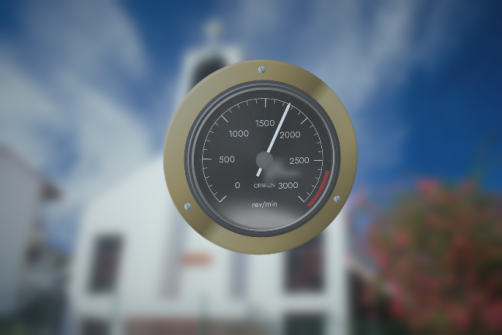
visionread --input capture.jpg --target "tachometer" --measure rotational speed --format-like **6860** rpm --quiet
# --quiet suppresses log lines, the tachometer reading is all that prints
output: **1750** rpm
